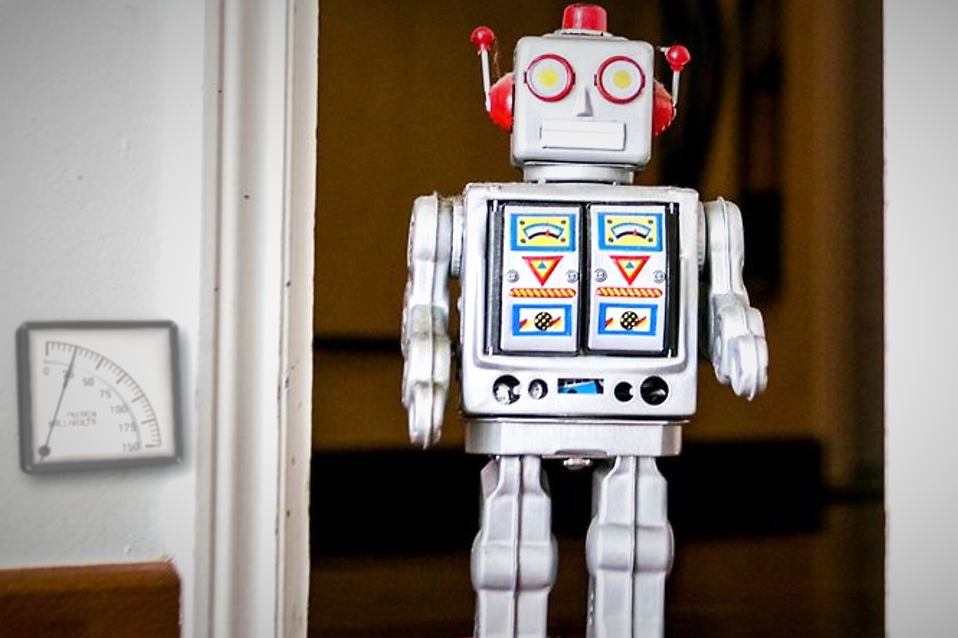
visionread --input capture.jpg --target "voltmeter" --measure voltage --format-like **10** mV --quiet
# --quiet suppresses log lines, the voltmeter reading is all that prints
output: **25** mV
